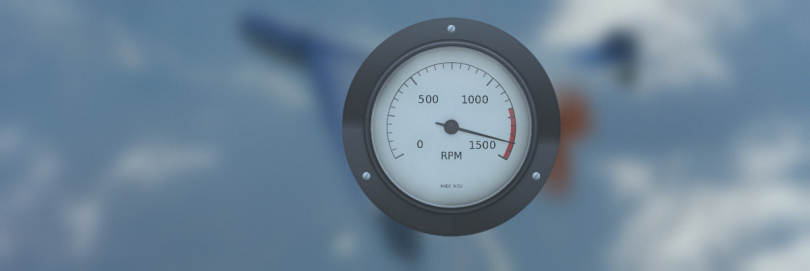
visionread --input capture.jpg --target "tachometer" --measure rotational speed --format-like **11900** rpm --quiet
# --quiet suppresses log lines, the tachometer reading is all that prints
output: **1400** rpm
